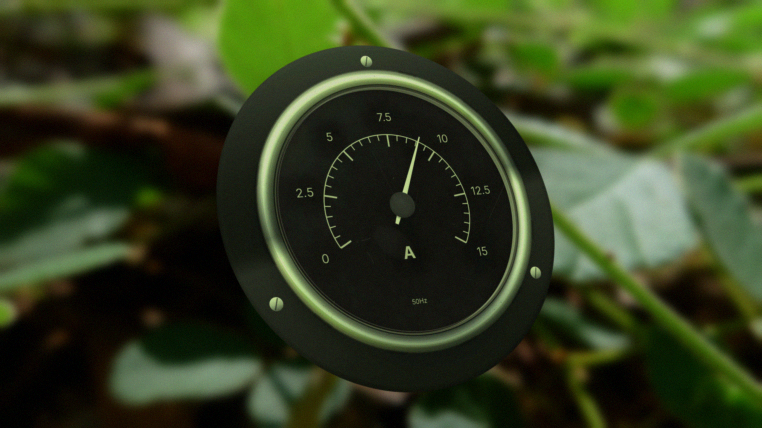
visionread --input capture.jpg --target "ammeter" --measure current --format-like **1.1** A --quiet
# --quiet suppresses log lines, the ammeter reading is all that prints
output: **9** A
